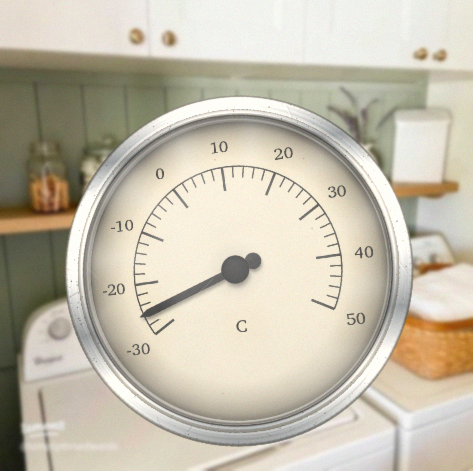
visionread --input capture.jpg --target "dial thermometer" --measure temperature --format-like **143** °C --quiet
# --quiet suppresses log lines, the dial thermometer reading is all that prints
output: **-26** °C
